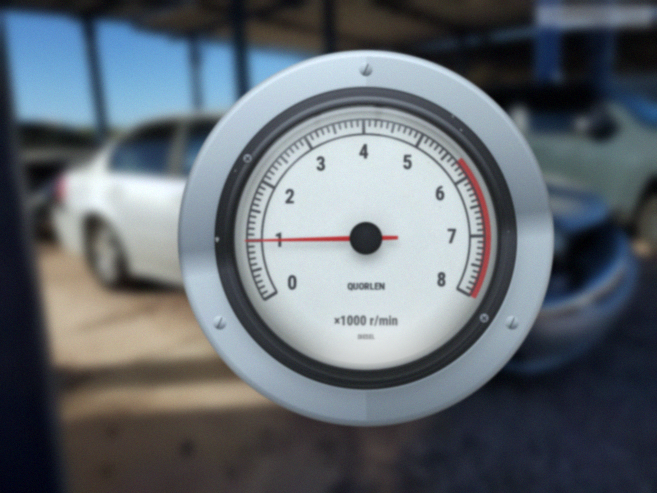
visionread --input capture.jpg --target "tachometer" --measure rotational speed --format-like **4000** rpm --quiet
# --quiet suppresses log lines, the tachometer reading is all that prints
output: **1000** rpm
